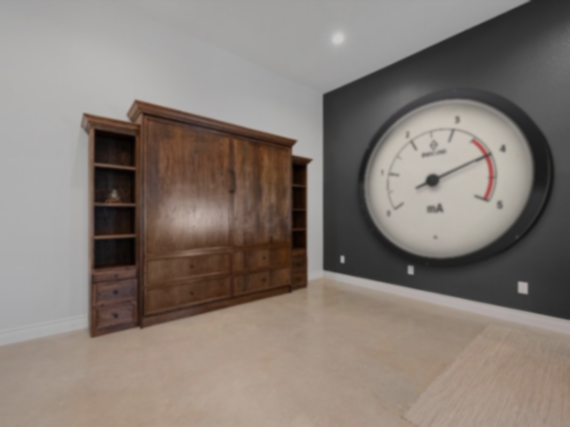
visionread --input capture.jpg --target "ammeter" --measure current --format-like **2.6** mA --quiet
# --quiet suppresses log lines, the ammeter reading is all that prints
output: **4** mA
